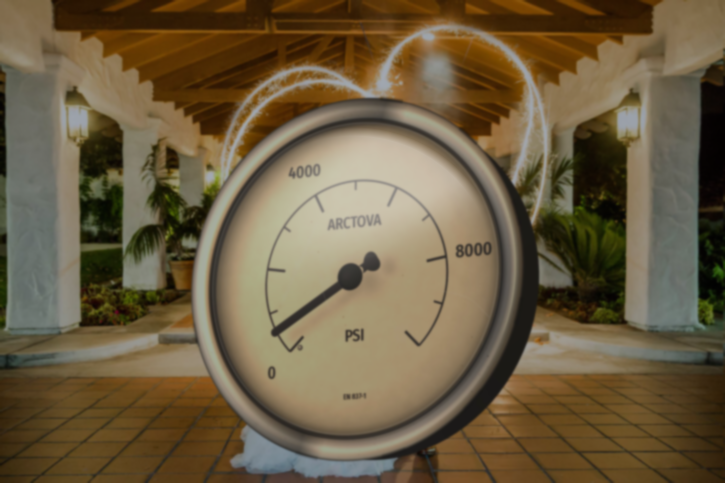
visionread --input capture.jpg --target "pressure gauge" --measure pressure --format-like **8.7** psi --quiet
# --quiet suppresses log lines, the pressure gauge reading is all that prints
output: **500** psi
